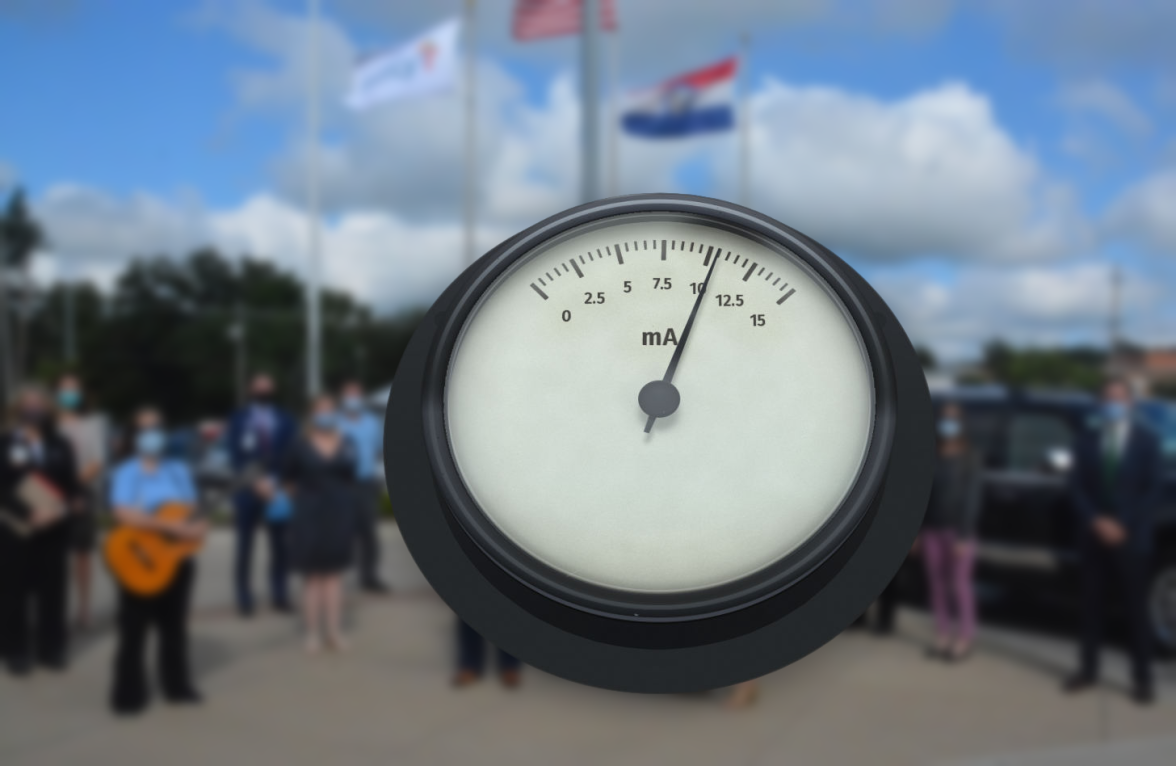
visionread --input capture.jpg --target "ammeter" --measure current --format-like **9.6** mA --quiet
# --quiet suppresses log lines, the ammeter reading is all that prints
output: **10.5** mA
